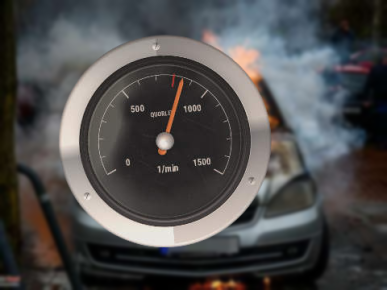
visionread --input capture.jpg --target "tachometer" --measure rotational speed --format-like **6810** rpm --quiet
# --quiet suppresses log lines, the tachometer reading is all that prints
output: **850** rpm
